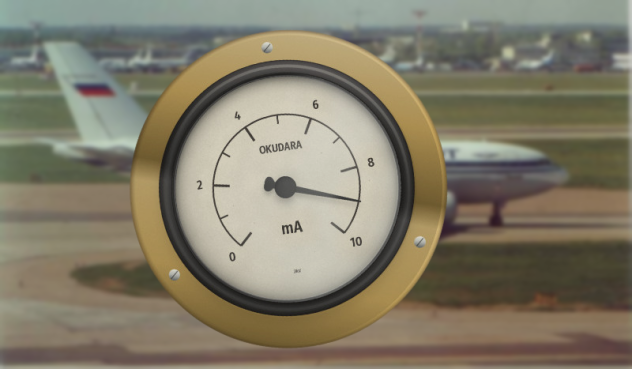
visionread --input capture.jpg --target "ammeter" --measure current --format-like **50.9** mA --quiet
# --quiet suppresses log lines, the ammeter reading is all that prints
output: **9** mA
